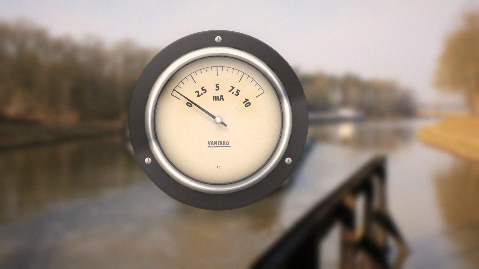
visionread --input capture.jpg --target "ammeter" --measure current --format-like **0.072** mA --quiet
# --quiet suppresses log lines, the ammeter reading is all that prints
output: **0.5** mA
